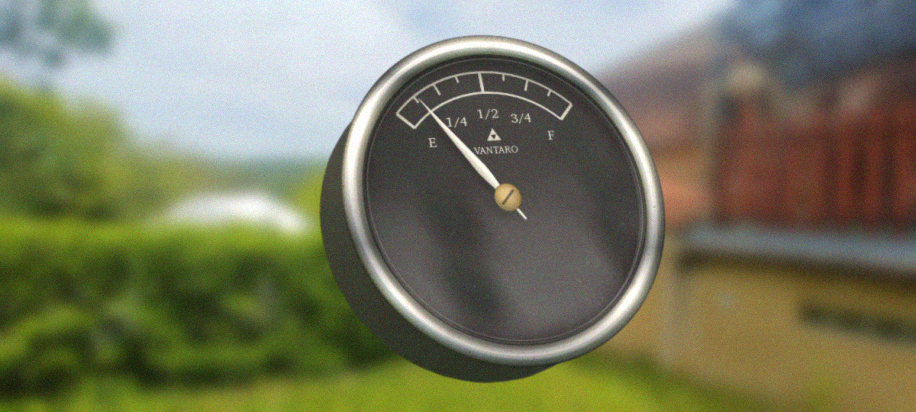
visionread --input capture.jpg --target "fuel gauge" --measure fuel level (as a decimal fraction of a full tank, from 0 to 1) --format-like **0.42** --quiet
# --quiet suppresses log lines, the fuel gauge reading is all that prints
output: **0.125**
